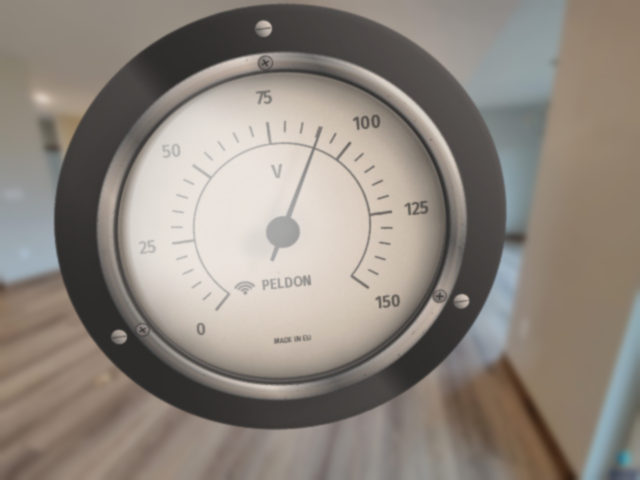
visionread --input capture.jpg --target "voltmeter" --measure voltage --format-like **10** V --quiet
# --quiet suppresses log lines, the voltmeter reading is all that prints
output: **90** V
